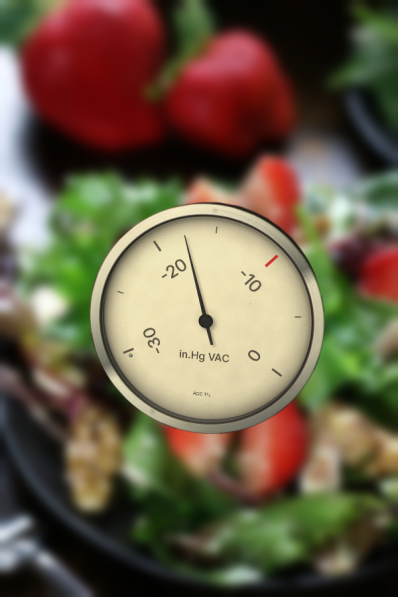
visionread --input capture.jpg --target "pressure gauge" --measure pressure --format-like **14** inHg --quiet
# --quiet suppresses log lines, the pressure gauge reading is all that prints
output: **-17.5** inHg
